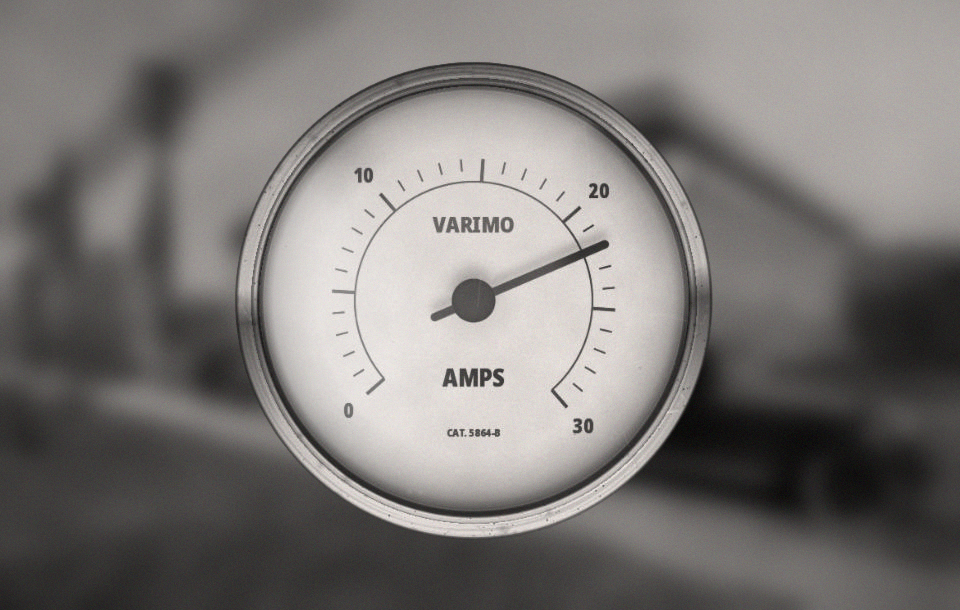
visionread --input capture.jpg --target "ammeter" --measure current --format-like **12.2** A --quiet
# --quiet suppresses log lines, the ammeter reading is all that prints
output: **22** A
